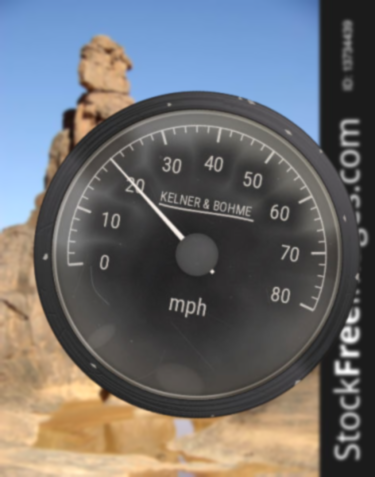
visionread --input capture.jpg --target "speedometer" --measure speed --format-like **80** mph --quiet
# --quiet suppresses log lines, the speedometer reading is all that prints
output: **20** mph
